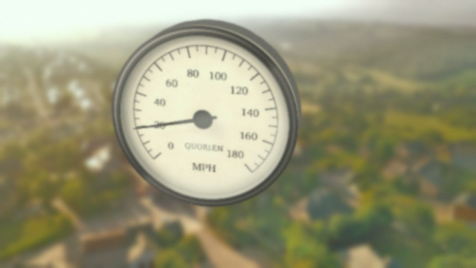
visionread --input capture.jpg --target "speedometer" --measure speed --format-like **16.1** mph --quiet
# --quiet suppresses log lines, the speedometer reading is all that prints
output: **20** mph
